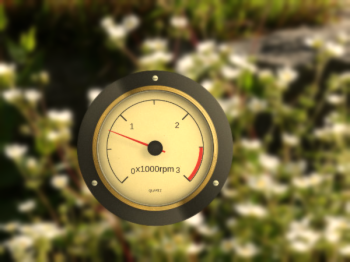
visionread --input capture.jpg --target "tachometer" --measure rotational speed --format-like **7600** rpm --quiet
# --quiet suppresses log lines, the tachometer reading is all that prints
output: **750** rpm
